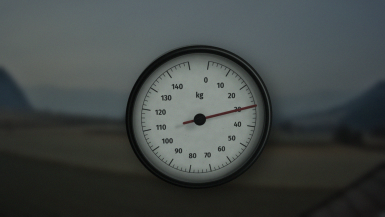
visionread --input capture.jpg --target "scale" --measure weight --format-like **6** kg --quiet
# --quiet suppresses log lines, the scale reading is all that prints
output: **30** kg
